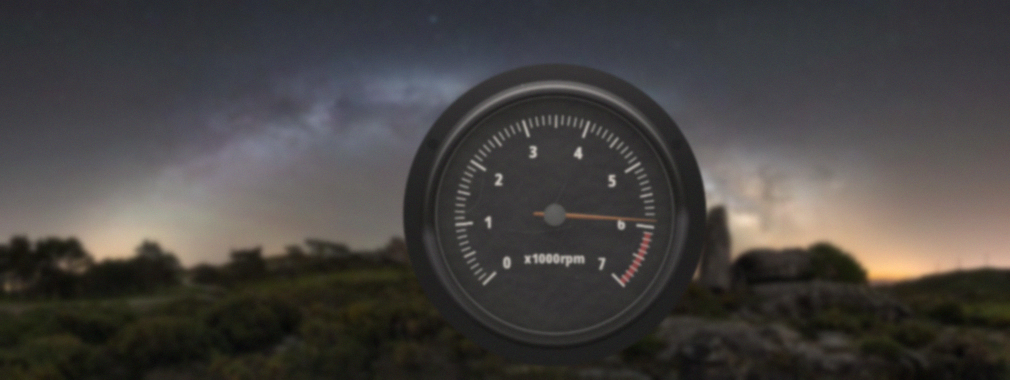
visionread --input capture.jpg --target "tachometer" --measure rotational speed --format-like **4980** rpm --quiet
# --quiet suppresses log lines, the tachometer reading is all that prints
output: **5900** rpm
